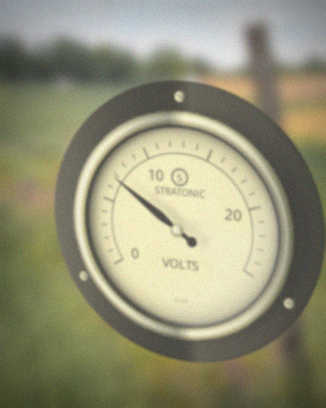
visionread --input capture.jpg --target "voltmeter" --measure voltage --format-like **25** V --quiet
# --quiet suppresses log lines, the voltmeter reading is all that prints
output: **7** V
